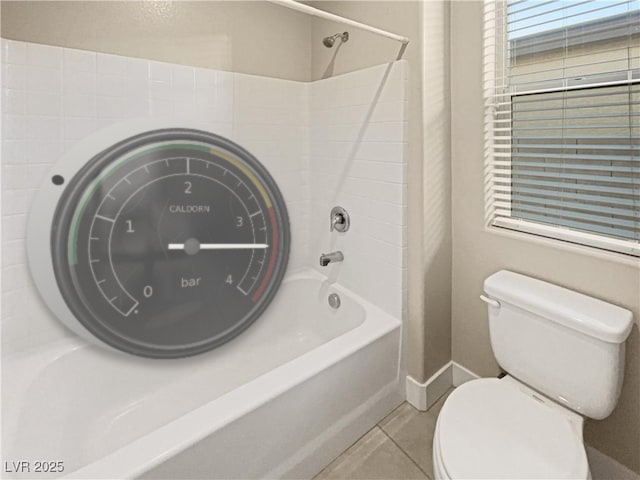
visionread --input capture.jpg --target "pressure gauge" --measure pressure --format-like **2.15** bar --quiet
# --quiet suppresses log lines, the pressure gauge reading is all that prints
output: **3.4** bar
